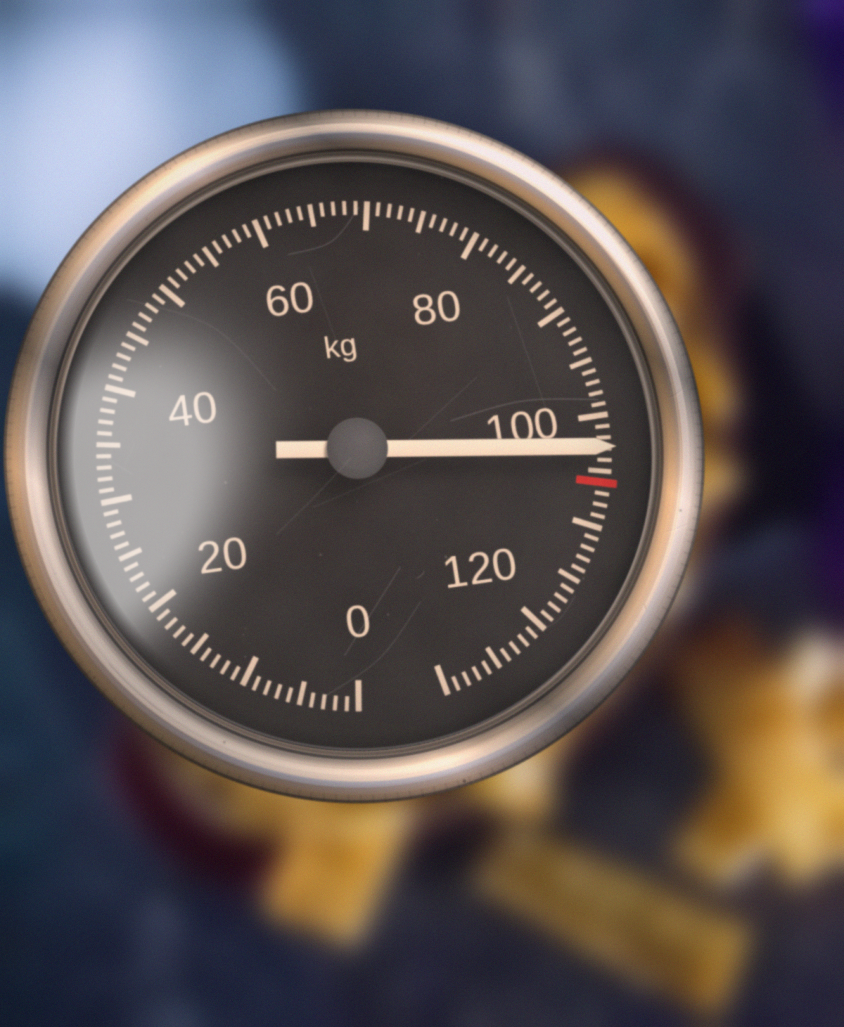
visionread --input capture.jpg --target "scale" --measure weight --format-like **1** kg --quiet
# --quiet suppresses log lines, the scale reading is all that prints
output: **103** kg
